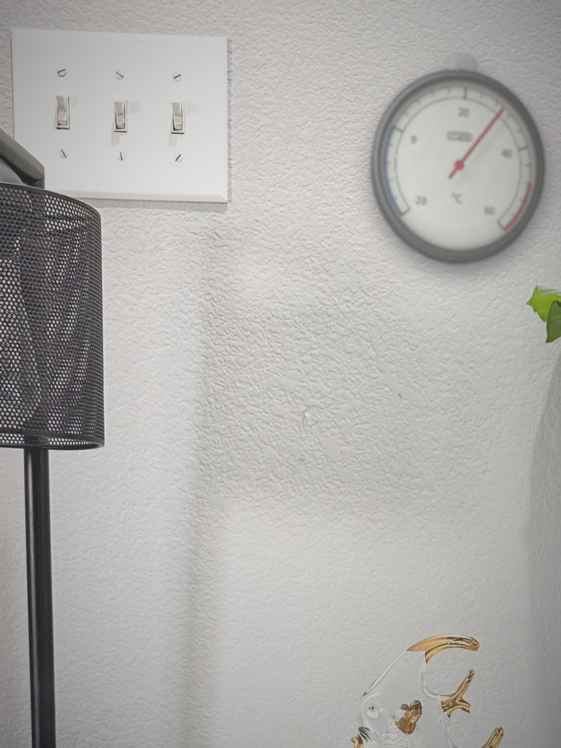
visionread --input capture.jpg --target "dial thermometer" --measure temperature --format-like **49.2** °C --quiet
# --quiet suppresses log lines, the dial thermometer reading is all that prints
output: **30** °C
